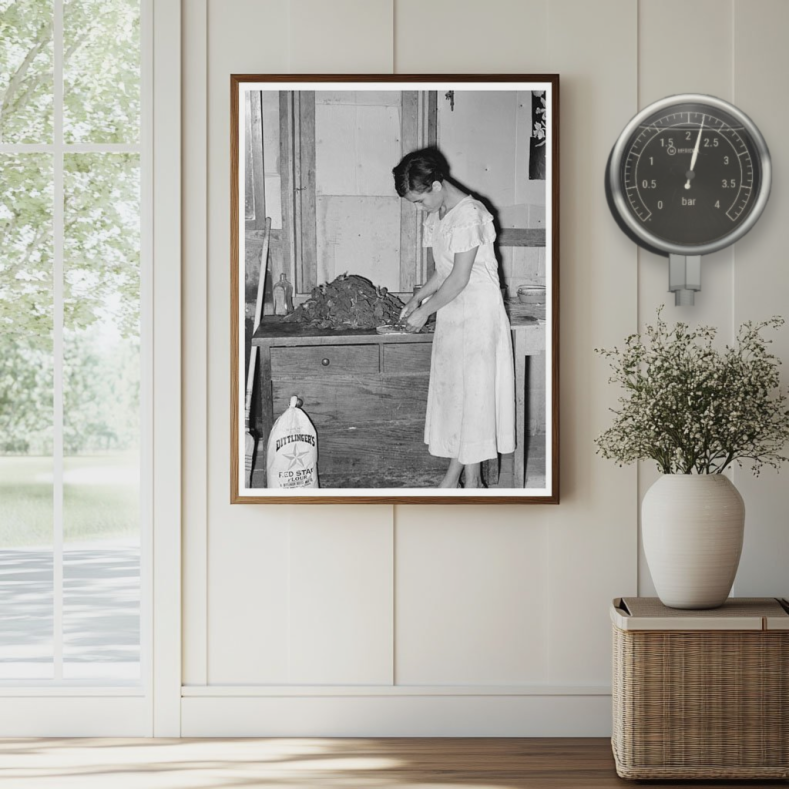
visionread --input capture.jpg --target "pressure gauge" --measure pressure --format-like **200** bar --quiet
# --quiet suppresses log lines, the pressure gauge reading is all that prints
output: **2.2** bar
